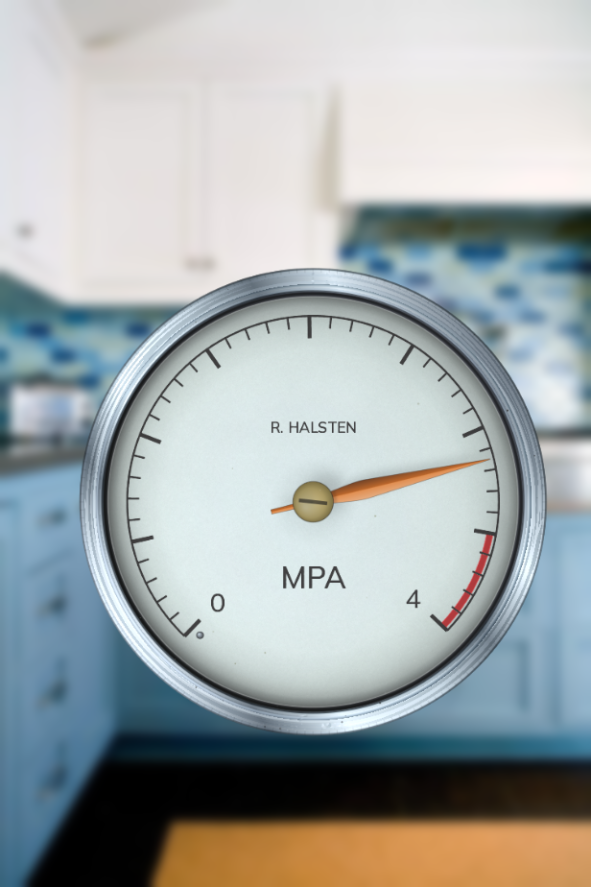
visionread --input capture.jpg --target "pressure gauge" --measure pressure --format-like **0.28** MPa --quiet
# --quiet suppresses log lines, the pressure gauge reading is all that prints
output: **3.15** MPa
